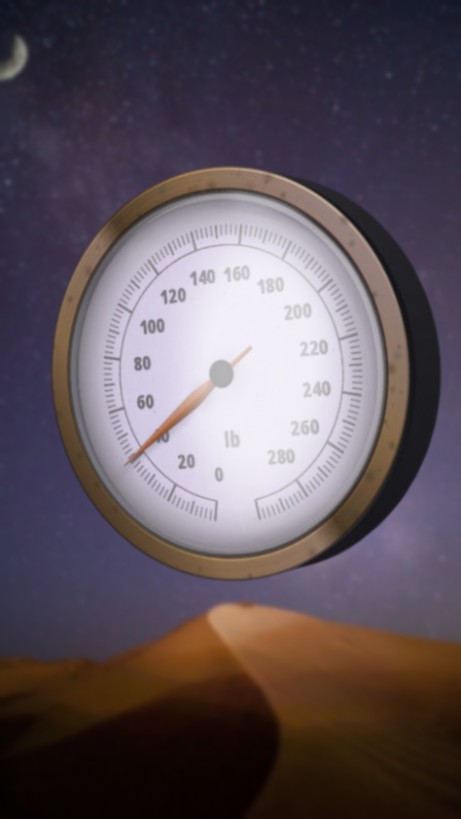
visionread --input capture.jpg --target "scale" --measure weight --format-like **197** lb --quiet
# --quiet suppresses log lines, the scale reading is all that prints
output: **40** lb
